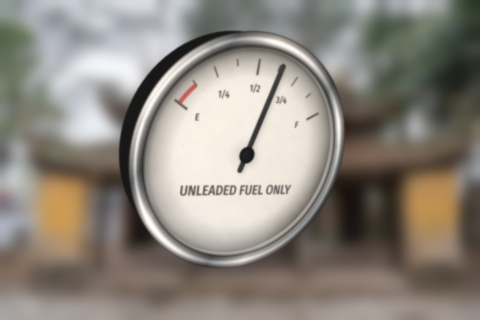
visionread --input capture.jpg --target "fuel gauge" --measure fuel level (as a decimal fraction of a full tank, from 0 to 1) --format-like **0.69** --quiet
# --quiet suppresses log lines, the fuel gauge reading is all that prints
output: **0.625**
